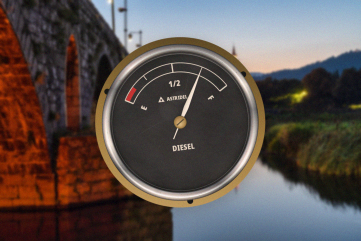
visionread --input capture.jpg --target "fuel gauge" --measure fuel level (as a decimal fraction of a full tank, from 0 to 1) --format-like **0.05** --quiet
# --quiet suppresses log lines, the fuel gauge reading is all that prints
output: **0.75**
